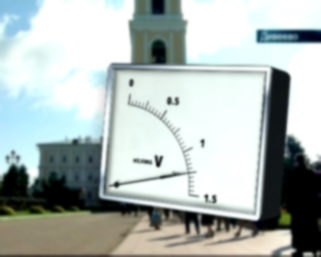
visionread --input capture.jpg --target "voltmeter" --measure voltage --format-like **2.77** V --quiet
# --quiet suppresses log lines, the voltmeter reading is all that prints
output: **1.25** V
